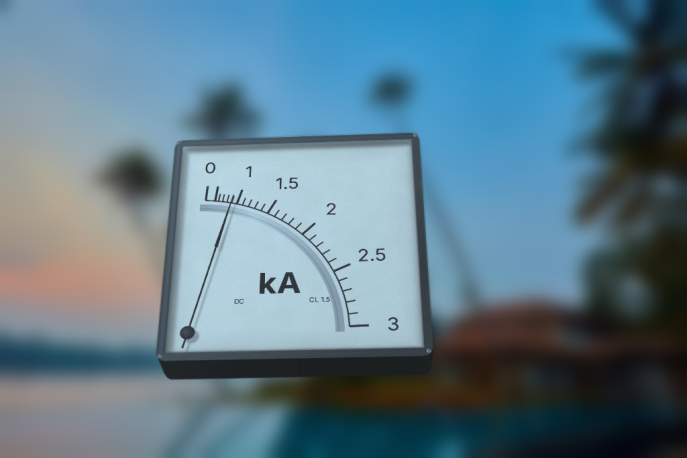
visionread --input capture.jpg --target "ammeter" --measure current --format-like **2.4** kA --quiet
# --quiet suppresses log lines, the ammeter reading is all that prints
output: **0.9** kA
